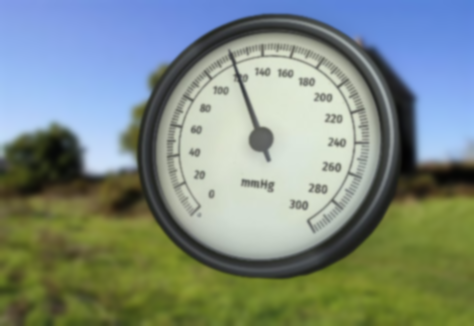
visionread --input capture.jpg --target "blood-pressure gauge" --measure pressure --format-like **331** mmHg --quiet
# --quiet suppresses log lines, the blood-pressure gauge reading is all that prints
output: **120** mmHg
